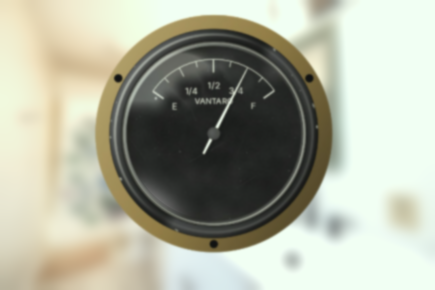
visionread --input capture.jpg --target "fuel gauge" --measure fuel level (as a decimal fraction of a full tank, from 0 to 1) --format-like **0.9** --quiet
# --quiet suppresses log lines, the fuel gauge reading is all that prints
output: **0.75**
